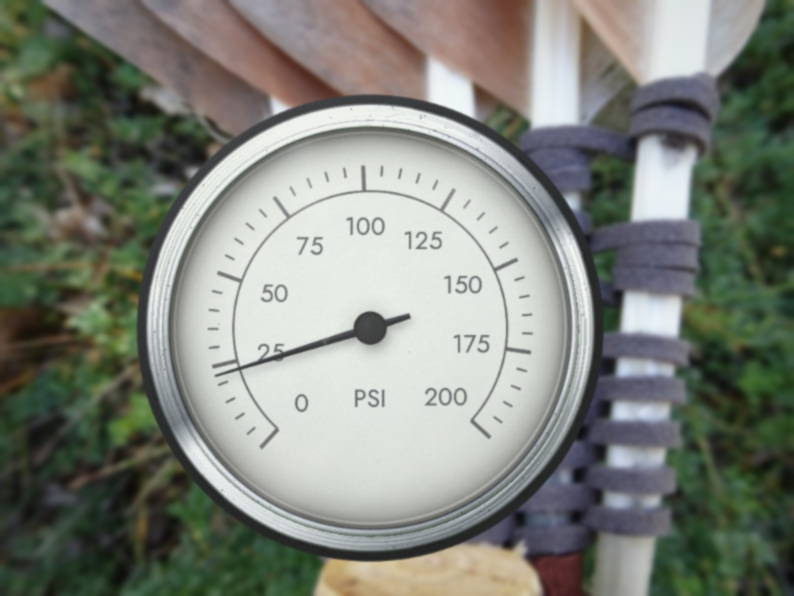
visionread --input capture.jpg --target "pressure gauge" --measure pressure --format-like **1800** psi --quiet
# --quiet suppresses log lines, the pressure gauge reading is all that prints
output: **22.5** psi
